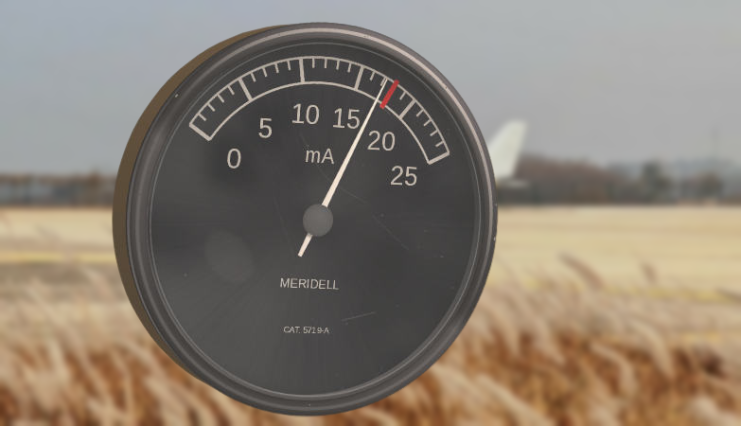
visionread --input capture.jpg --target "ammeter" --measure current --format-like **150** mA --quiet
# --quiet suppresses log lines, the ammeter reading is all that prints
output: **17** mA
